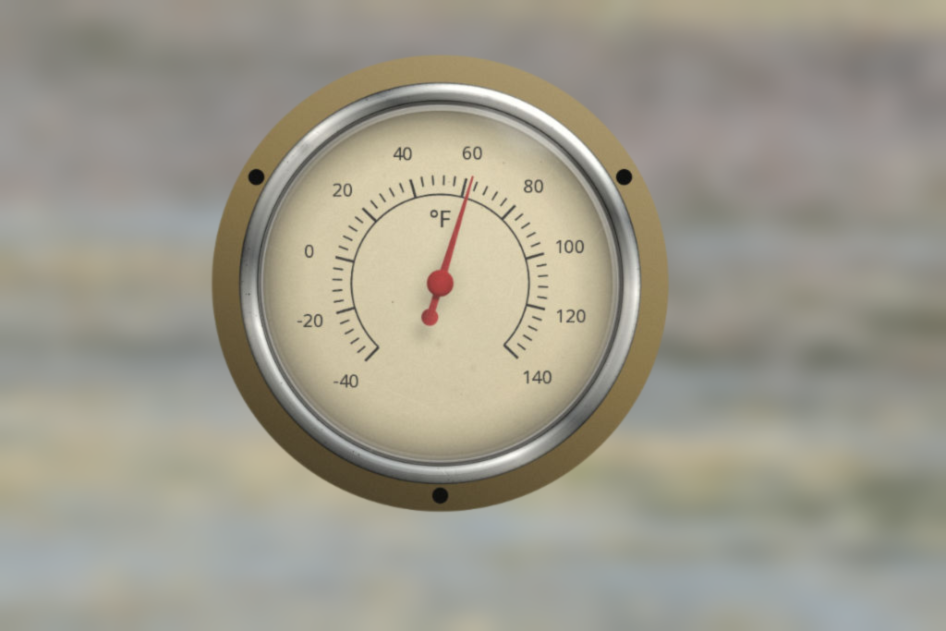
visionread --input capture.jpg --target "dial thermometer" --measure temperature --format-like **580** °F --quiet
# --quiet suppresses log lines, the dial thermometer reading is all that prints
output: **62** °F
